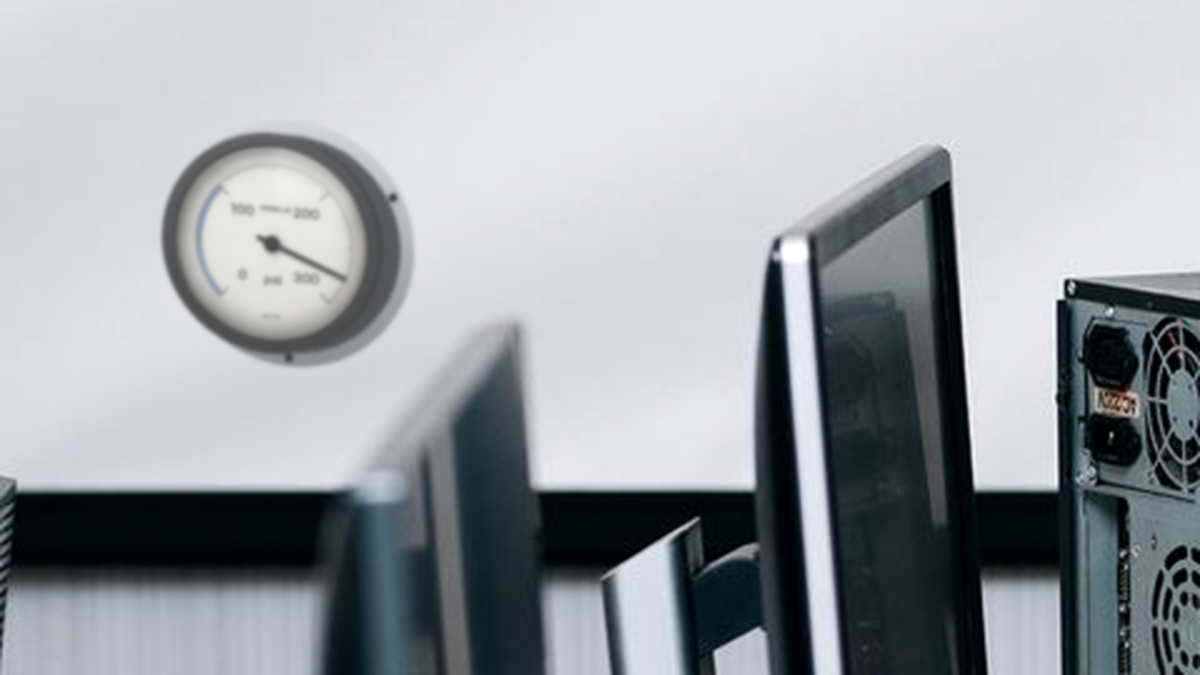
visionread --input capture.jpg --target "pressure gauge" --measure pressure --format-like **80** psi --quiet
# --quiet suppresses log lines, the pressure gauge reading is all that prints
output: **275** psi
